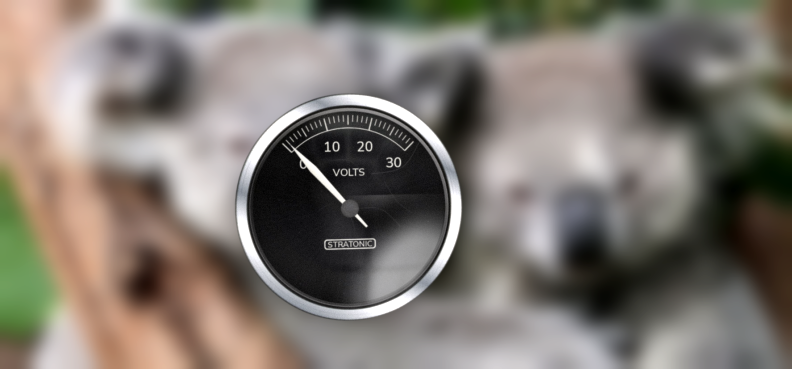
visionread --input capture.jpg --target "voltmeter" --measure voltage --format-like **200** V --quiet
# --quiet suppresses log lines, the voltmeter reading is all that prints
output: **1** V
